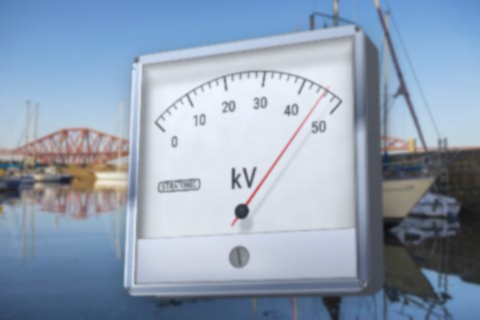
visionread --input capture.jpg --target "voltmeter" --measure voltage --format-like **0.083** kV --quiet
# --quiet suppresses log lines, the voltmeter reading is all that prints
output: **46** kV
